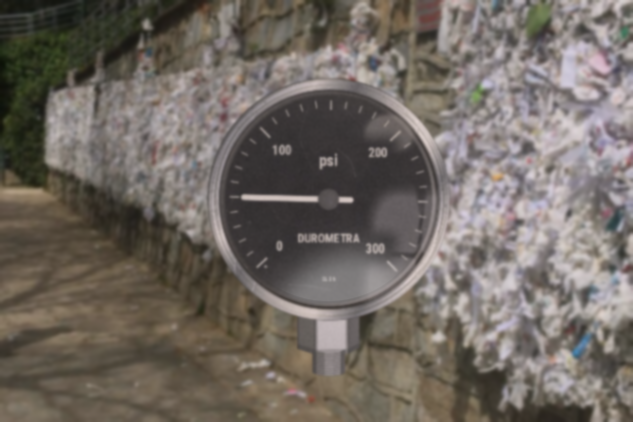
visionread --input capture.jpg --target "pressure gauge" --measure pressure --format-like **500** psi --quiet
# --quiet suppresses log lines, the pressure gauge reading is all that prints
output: **50** psi
